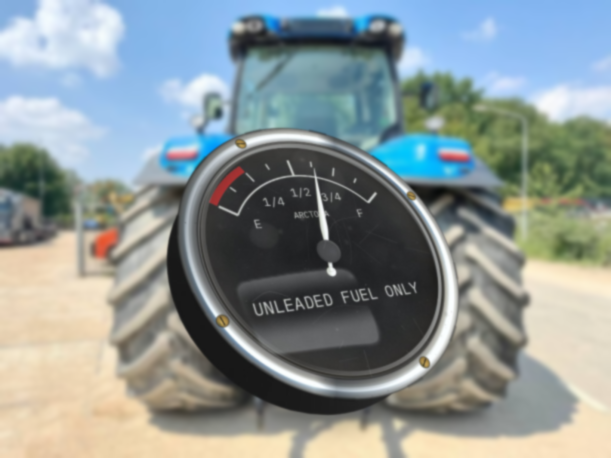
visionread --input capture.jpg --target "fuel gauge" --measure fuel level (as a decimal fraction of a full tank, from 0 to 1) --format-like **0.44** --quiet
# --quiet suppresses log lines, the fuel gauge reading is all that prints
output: **0.625**
